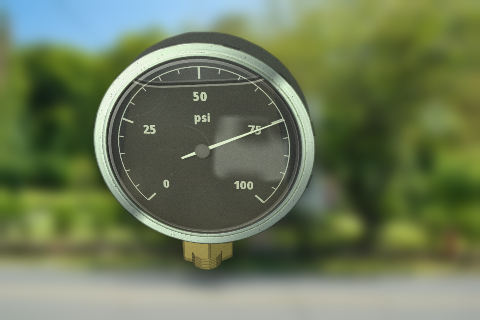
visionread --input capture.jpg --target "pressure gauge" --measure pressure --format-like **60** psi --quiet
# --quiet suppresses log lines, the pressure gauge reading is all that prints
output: **75** psi
